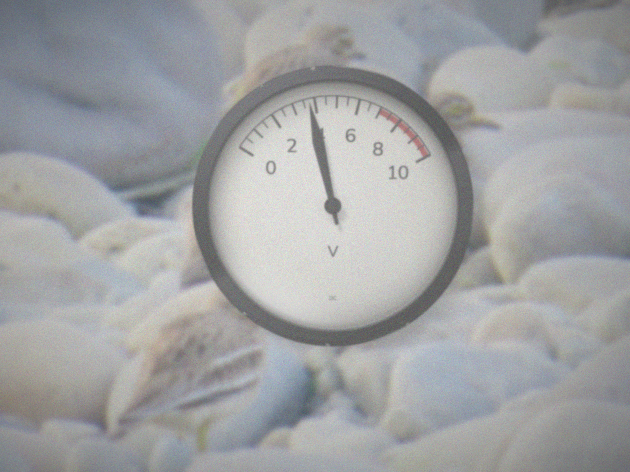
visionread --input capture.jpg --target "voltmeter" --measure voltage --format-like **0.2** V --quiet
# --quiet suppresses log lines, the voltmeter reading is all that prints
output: **3.75** V
